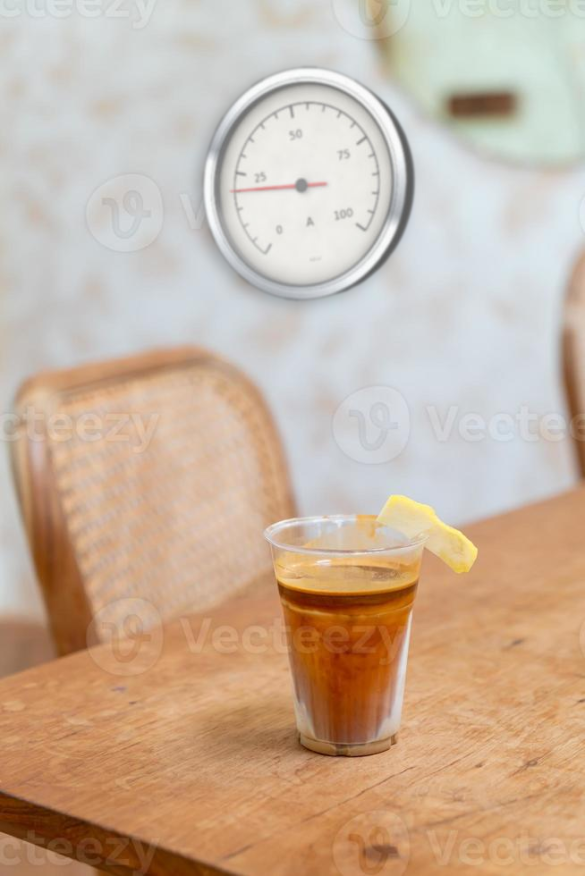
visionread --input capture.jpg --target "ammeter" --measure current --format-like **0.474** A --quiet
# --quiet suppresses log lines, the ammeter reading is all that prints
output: **20** A
